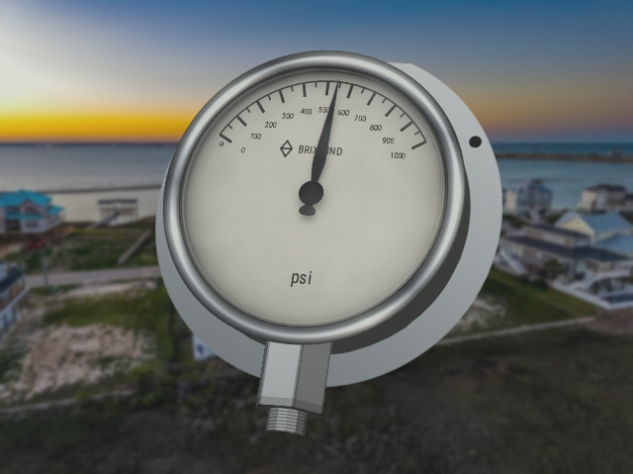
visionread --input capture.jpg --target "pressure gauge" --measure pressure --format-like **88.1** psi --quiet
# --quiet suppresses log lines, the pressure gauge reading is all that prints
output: **550** psi
